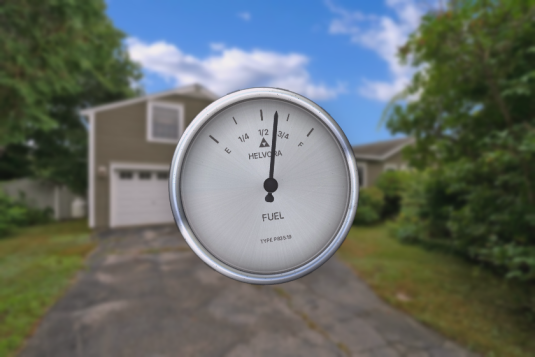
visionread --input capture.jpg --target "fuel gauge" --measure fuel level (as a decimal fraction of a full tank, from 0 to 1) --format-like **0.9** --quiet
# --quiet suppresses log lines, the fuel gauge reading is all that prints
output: **0.625**
